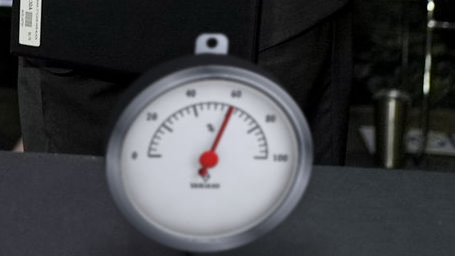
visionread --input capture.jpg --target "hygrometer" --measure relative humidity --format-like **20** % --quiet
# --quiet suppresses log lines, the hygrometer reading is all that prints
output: **60** %
